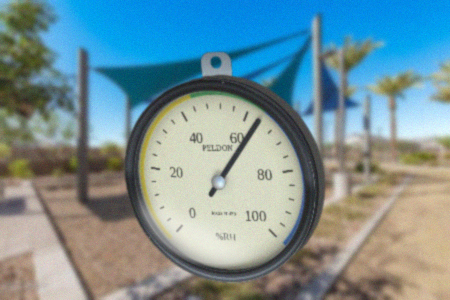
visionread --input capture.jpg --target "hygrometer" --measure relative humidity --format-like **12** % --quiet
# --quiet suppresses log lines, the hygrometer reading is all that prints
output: **64** %
